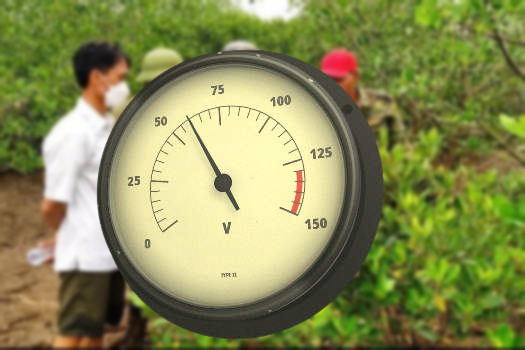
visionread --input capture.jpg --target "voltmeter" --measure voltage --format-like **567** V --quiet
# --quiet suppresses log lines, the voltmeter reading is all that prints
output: **60** V
